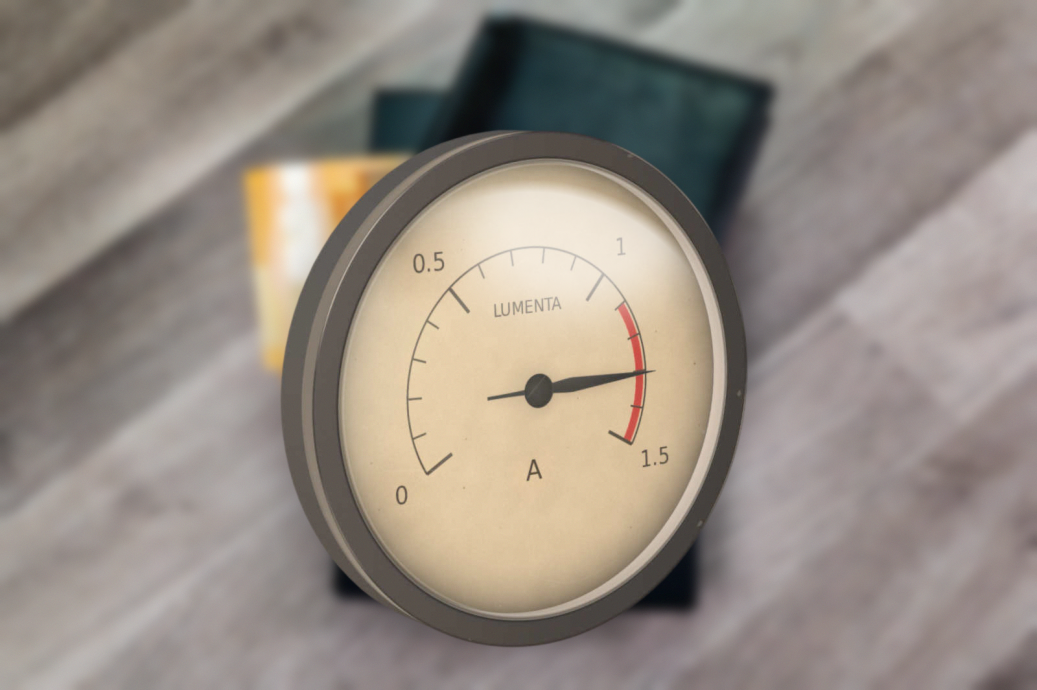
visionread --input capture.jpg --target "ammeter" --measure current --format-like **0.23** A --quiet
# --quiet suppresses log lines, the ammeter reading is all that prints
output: **1.3** A
